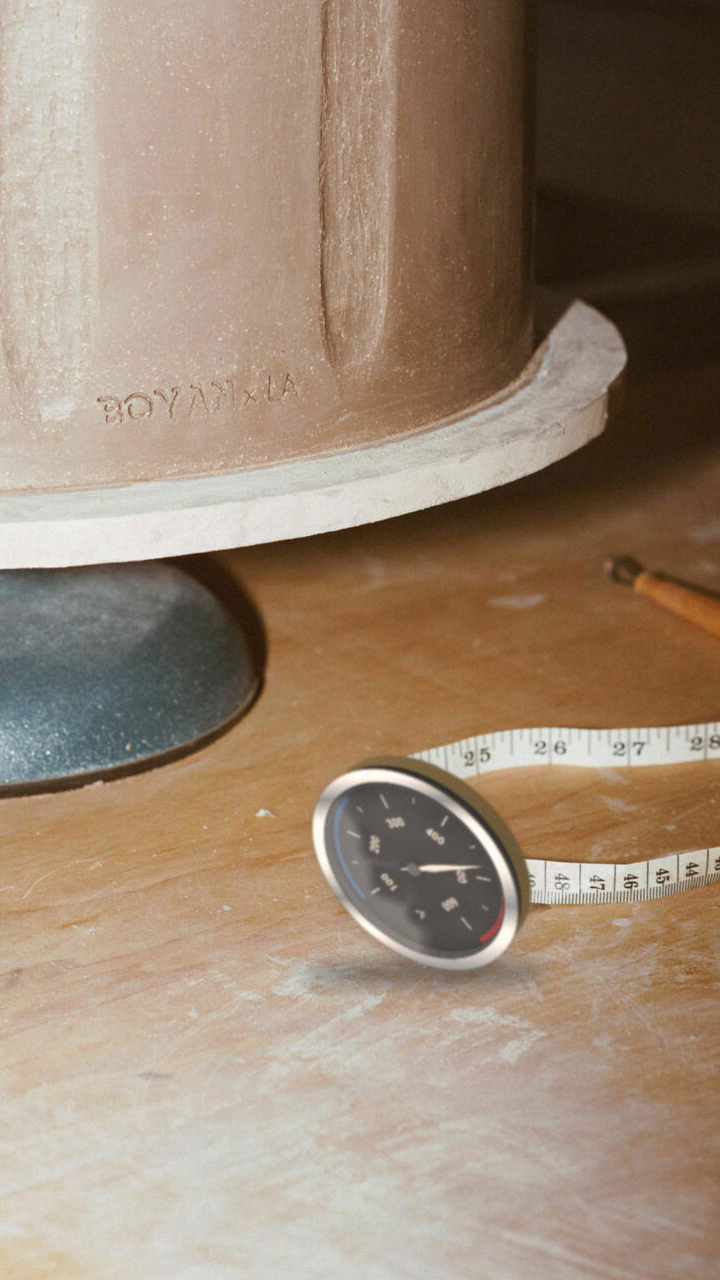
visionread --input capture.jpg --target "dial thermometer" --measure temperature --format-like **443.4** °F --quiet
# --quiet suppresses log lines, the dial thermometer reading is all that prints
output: **475** °F
